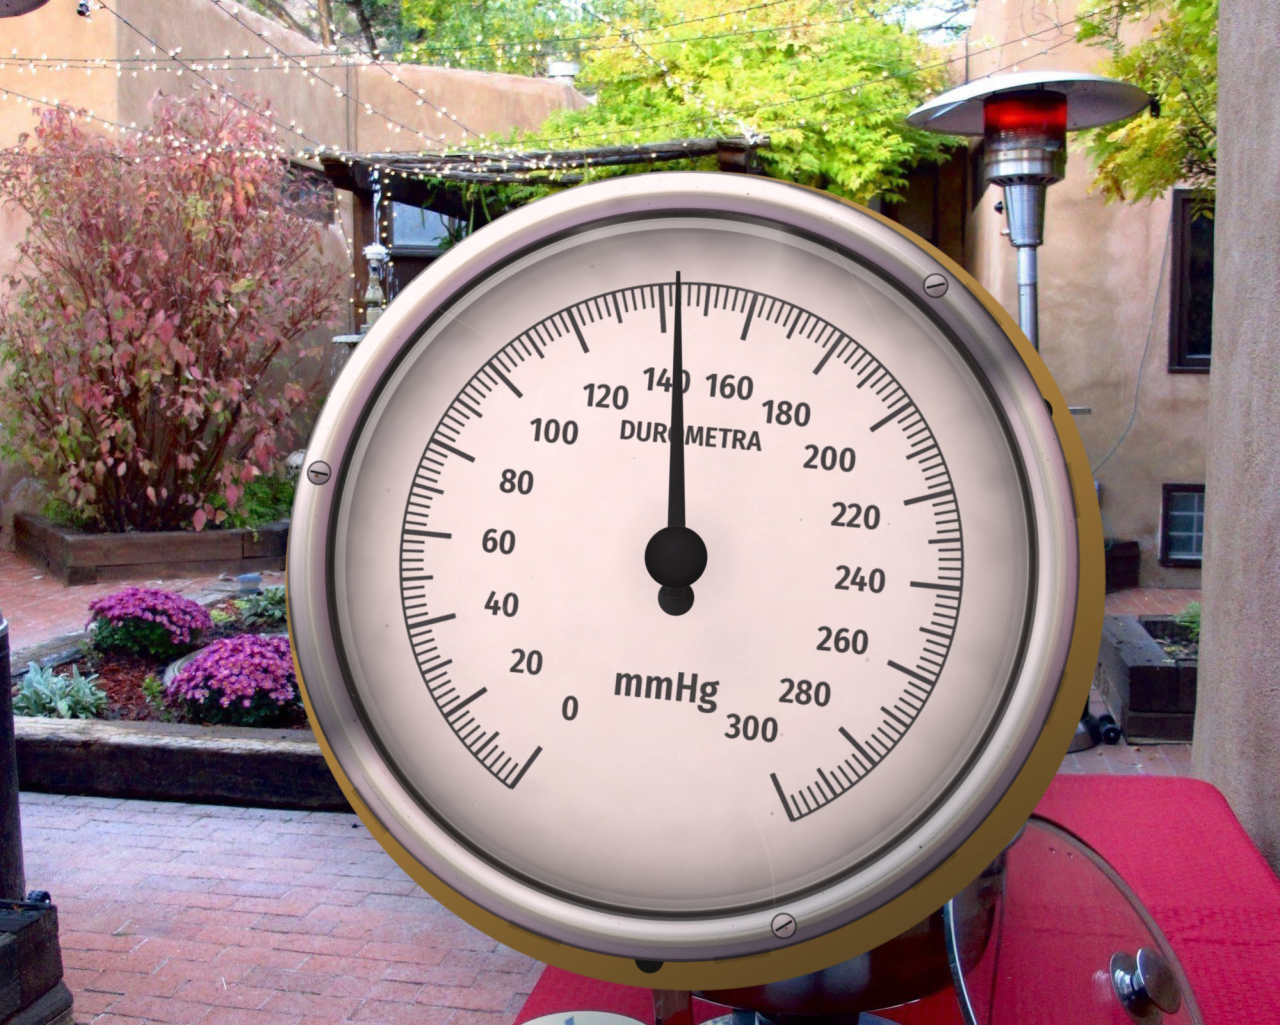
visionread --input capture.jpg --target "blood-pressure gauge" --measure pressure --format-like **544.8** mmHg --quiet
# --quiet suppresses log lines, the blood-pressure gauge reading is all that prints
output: **144** mmHg
